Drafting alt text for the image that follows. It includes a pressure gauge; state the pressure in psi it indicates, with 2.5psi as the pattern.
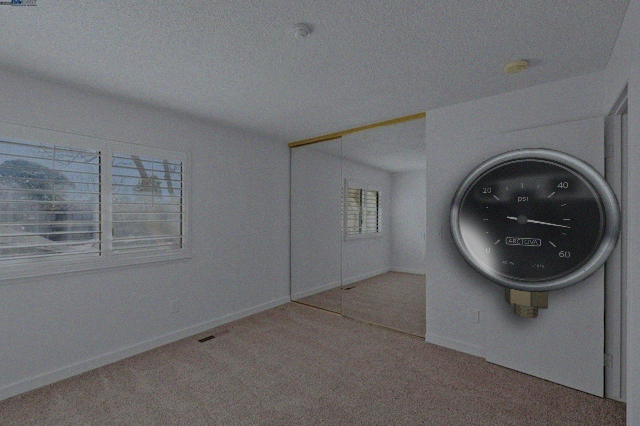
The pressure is 52.5psi
